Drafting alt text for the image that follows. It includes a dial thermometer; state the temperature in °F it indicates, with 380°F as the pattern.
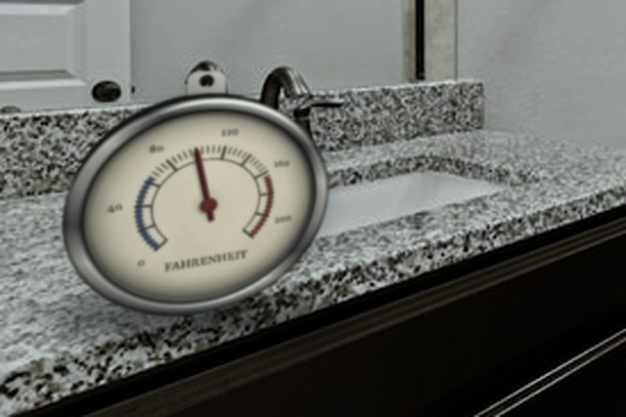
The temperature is 100°F
